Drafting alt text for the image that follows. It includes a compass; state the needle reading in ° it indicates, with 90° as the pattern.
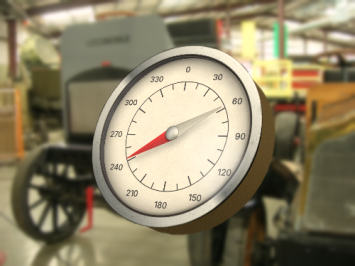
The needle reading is 240°
